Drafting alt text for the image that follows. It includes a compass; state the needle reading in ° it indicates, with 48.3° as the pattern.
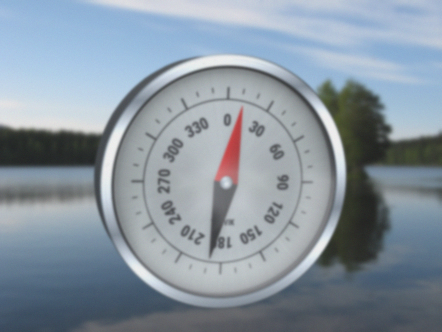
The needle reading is 10°
